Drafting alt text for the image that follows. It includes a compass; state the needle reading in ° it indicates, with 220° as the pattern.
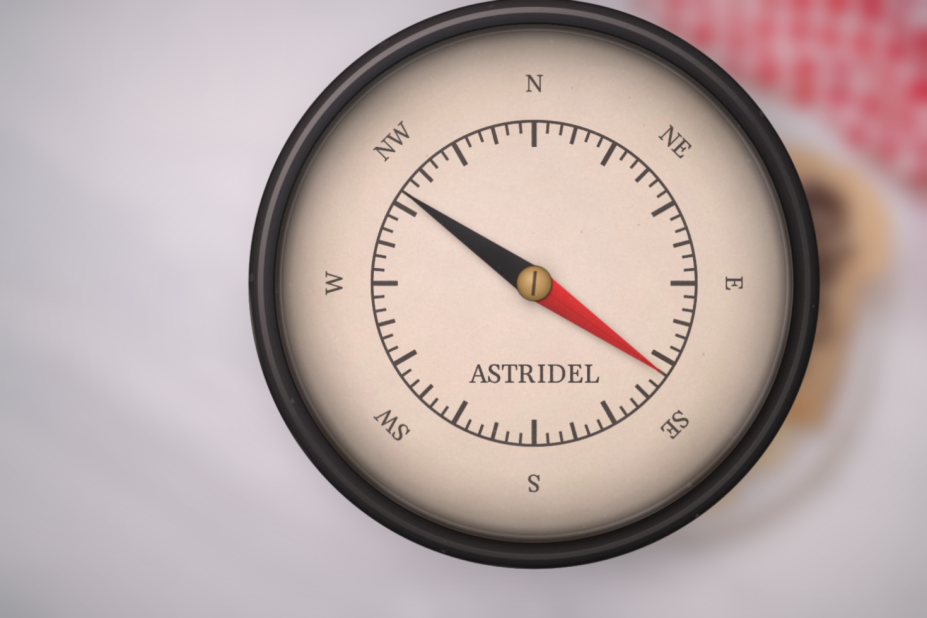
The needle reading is 125°
